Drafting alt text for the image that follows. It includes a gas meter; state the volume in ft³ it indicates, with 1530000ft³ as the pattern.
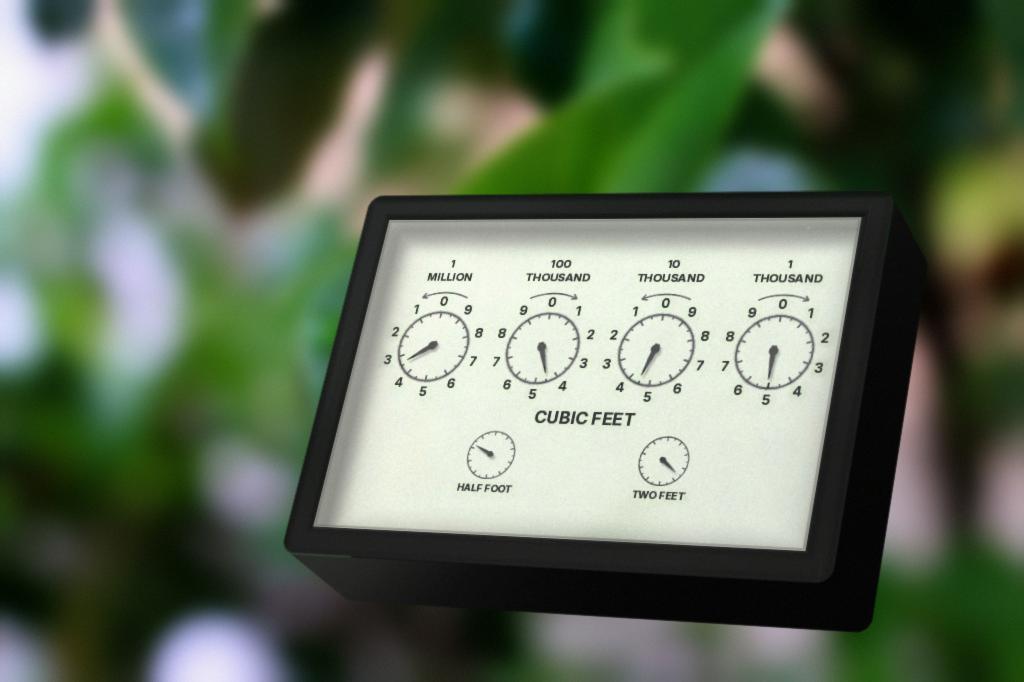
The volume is 344500ft³
